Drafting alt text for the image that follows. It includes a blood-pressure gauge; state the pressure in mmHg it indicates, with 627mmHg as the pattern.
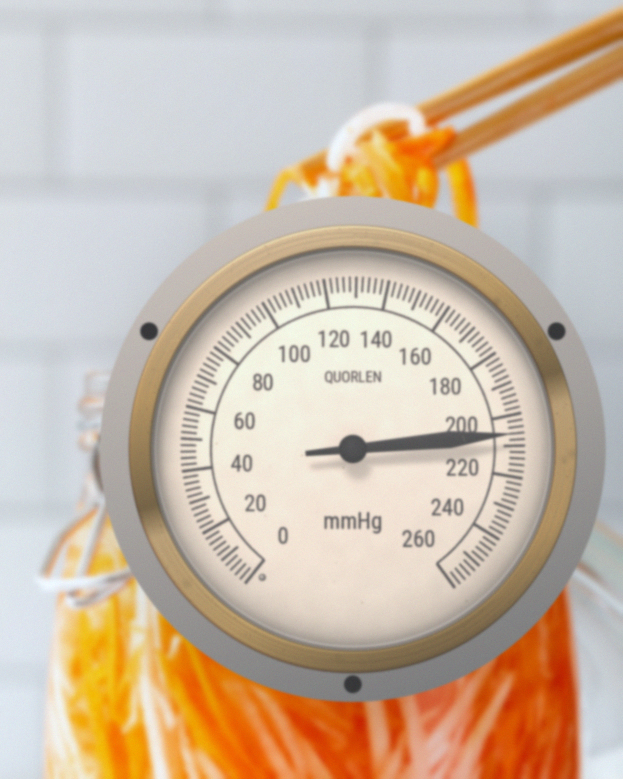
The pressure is 206mmHg
